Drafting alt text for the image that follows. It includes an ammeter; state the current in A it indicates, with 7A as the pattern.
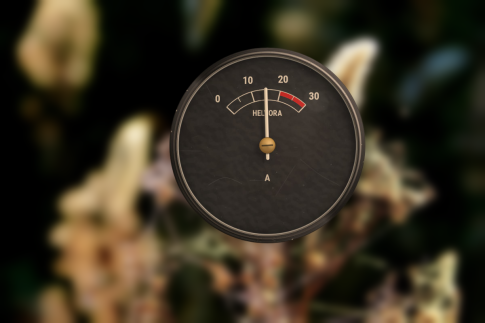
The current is 15A
